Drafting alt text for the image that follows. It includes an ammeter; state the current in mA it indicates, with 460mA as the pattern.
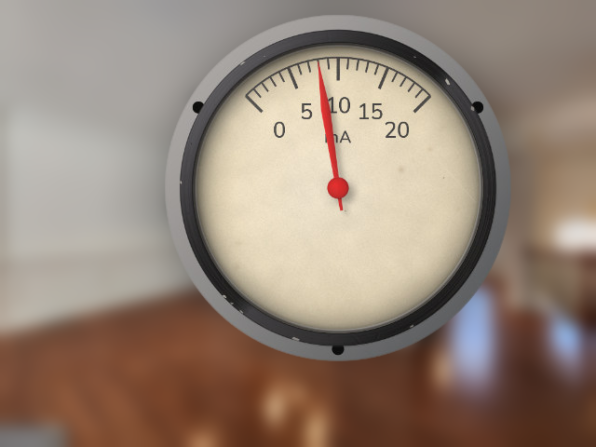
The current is 8mA
